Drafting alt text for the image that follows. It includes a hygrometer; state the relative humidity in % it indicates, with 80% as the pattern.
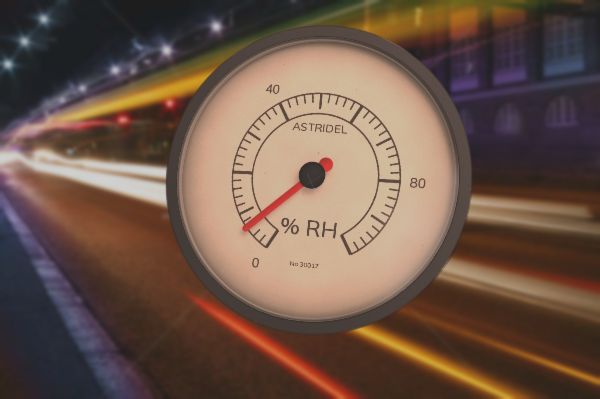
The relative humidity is 6%
